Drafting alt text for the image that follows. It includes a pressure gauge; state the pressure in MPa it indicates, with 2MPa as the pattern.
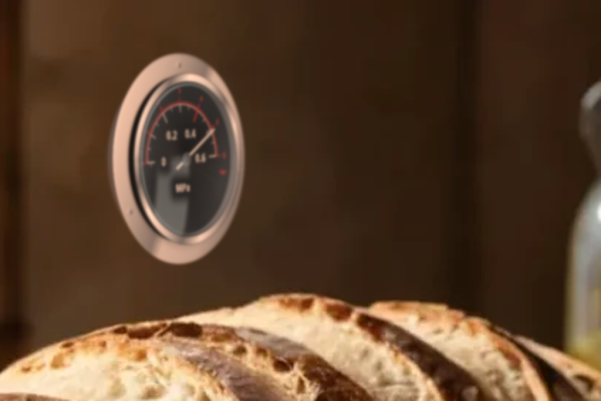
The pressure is 0.5MPa
